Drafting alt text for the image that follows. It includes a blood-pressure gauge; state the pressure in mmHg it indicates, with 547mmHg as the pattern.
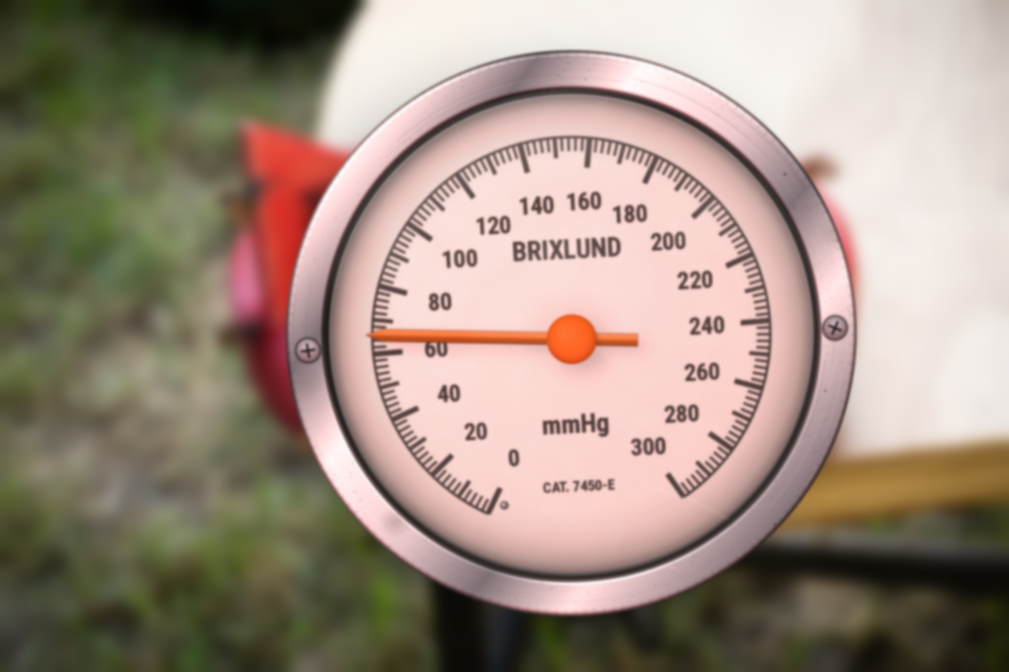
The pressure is 66mmHg
